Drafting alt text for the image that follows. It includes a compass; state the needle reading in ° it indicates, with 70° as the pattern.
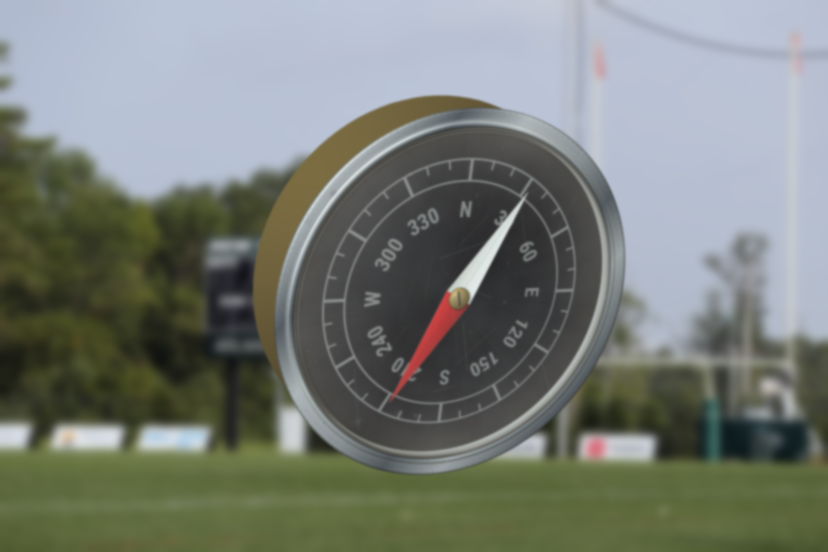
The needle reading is 210°
